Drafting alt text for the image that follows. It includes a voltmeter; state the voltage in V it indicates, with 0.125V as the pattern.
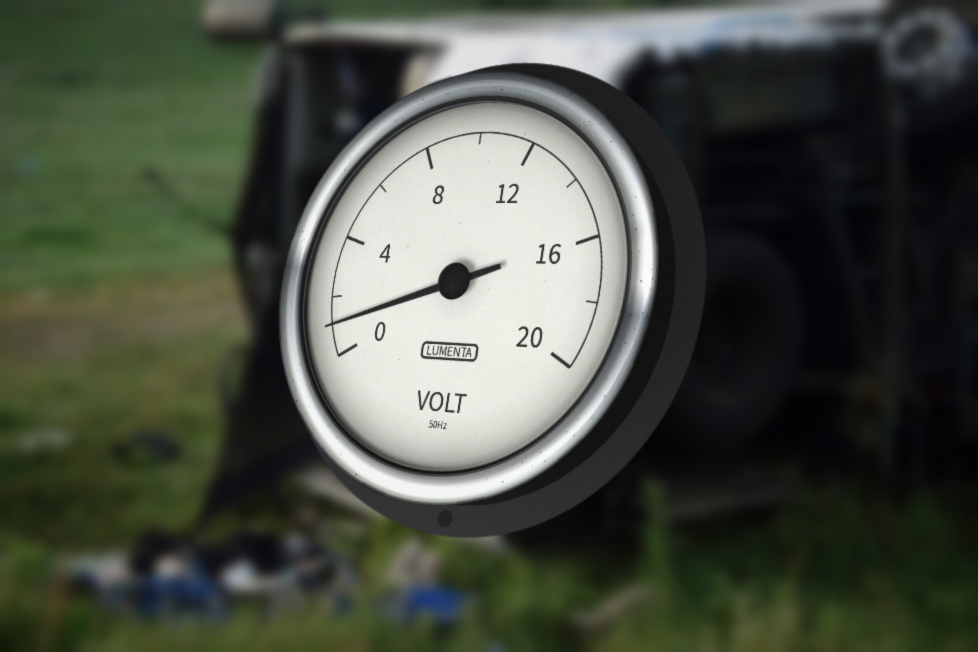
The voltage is 1V
